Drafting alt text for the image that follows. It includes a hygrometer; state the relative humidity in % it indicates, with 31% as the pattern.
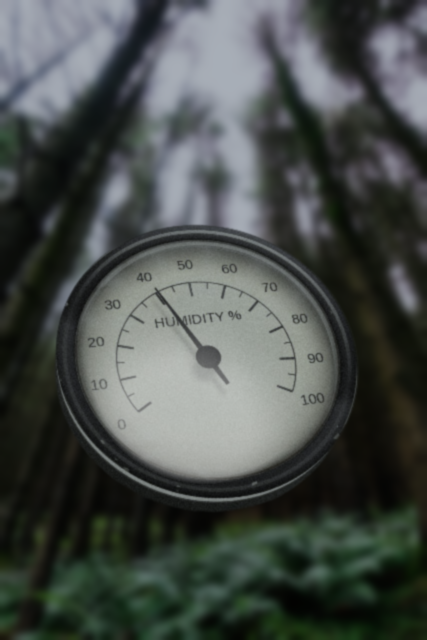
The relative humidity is 40%
